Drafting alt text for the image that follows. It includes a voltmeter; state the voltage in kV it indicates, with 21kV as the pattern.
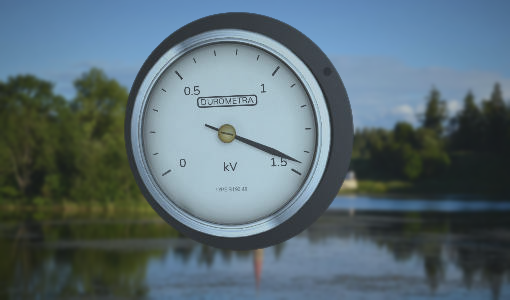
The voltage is 1.45kV
